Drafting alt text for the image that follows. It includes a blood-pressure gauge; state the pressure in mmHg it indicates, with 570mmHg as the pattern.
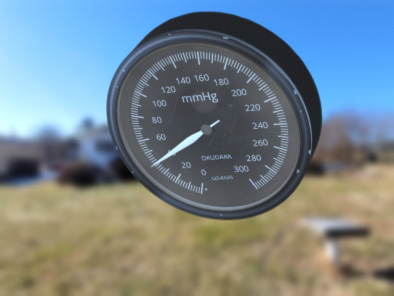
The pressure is 40mmHg
